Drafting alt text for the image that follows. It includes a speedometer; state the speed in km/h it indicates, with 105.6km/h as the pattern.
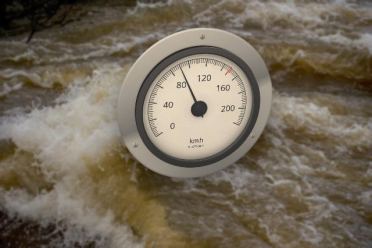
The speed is 90km/h
